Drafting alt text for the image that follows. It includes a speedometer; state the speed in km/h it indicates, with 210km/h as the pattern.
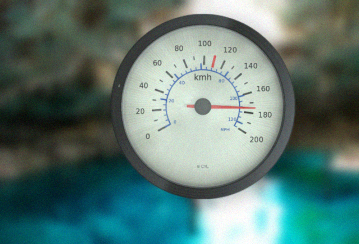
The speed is 175km/h
